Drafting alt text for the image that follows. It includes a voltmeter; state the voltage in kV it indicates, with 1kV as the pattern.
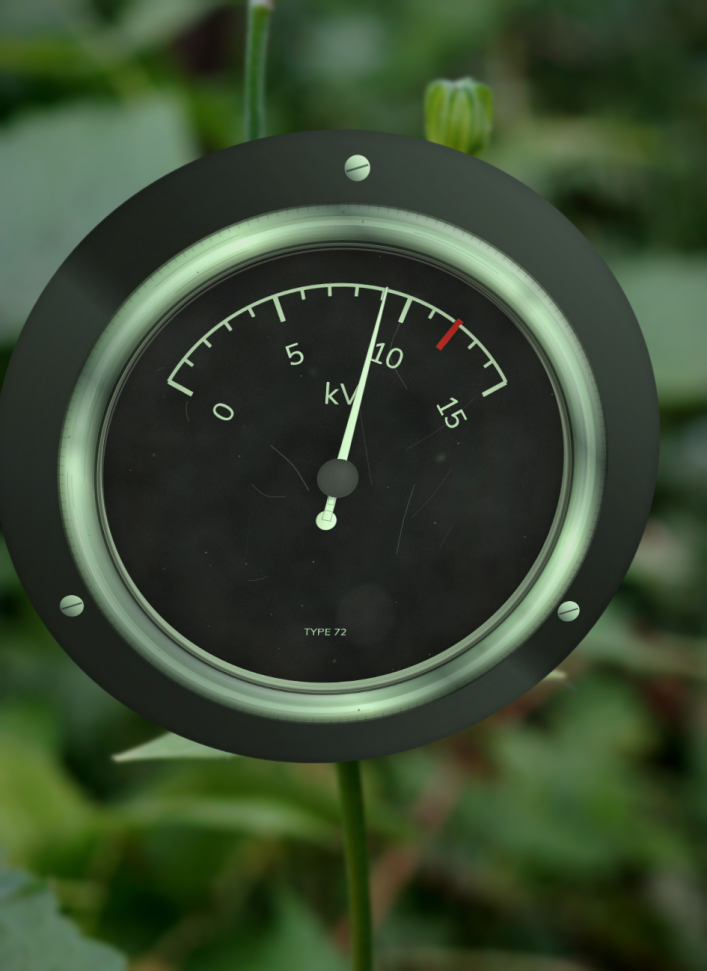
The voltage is 9kV
